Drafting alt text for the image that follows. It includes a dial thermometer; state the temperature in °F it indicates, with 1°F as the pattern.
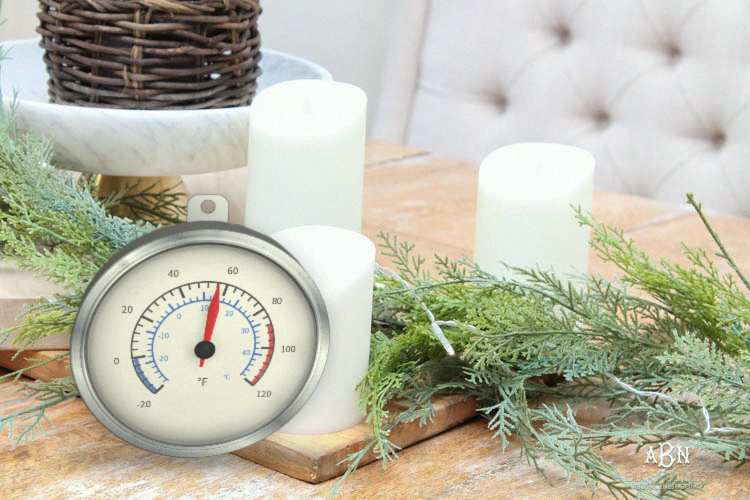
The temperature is 56°F
